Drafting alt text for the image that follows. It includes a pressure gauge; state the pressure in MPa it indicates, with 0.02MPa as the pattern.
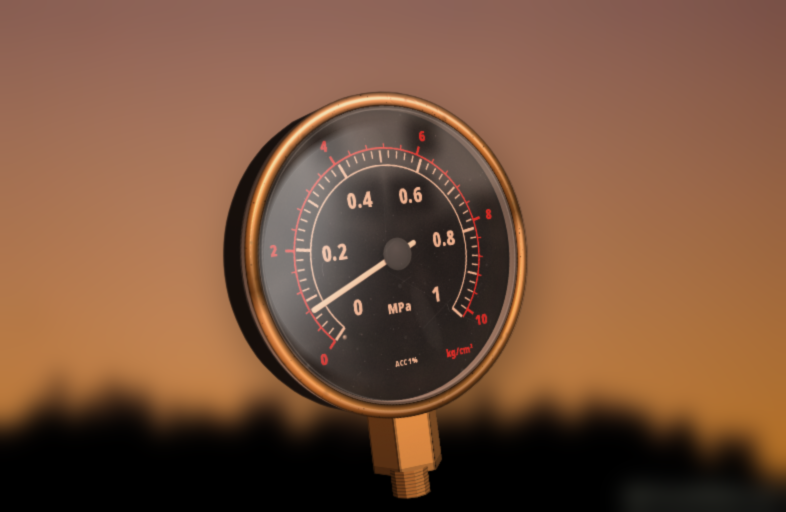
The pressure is 0.08MPa
